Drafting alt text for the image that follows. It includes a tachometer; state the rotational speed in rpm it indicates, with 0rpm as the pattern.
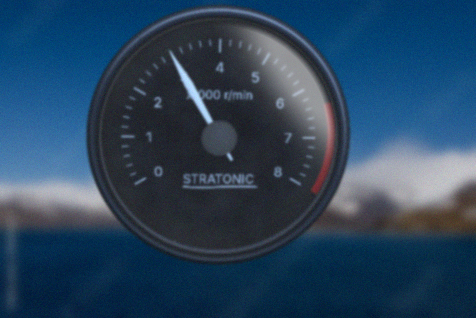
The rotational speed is 3000rpm
